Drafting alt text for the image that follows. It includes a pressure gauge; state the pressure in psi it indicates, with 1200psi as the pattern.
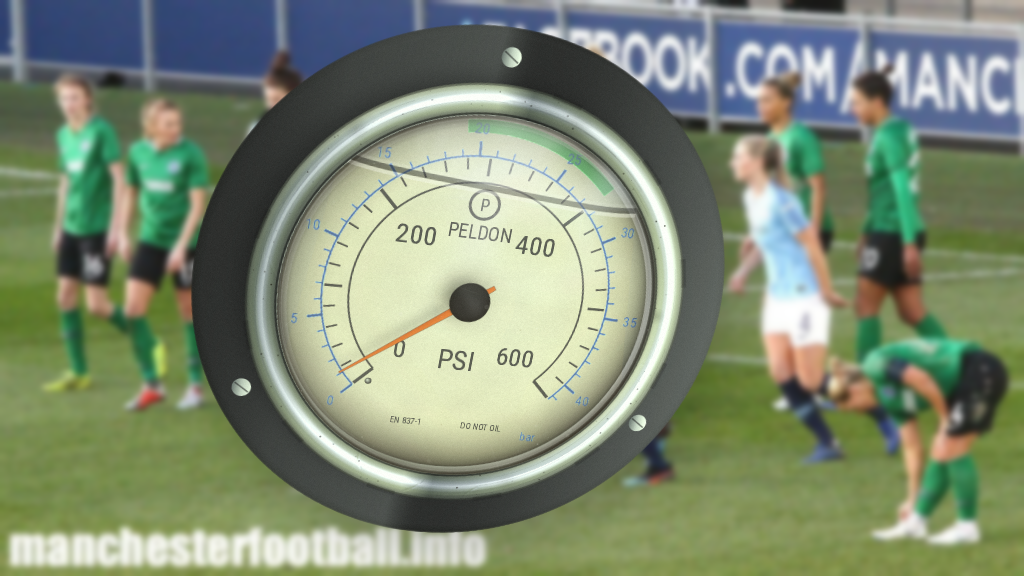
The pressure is 20psi
